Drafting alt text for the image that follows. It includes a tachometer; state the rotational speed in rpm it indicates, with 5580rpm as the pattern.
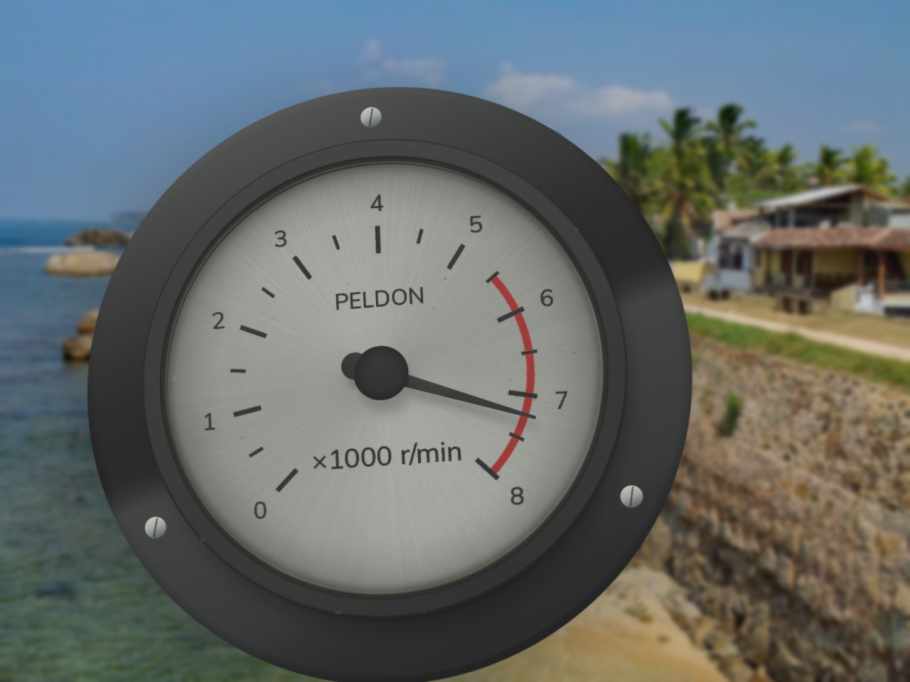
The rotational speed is 7250rpm
